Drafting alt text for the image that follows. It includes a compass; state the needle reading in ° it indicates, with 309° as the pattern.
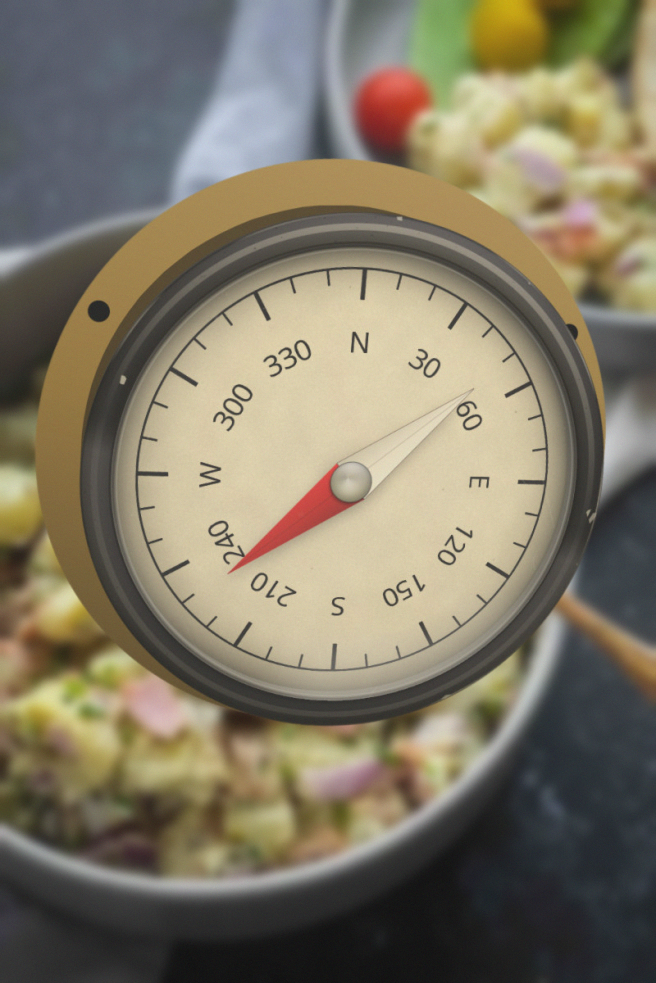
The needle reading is 230°
